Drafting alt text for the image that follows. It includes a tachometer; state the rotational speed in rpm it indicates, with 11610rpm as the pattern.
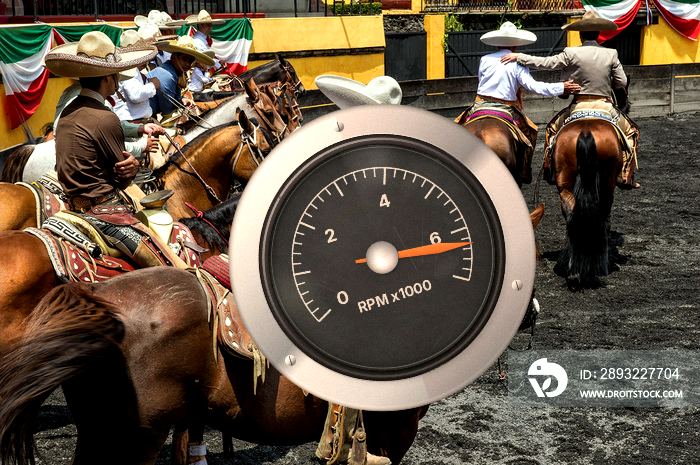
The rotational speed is 6300rpm
